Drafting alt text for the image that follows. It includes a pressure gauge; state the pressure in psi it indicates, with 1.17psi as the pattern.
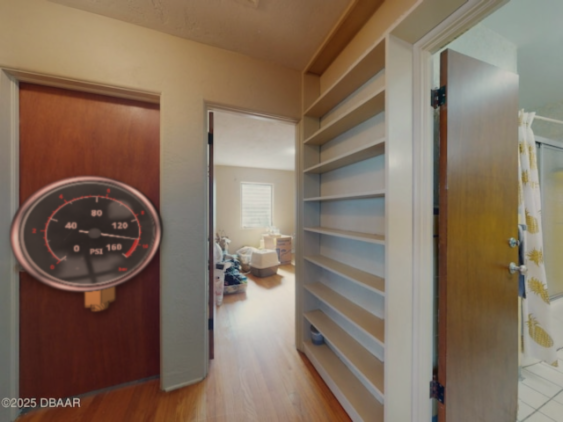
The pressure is 140psi
